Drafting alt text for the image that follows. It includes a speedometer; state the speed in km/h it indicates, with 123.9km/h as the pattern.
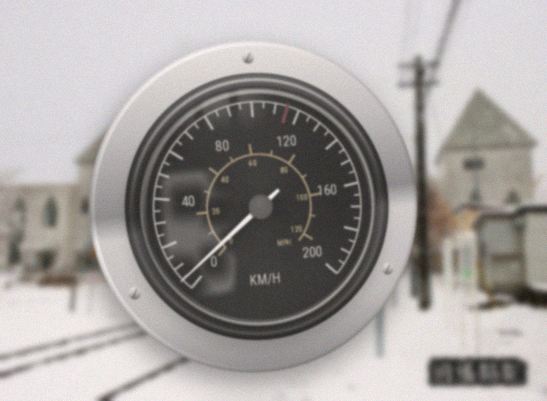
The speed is 5km/h
